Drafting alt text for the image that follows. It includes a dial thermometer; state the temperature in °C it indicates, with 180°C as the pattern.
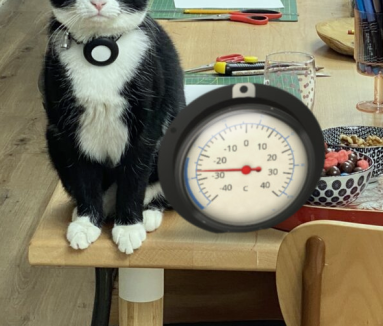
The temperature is -26°C
